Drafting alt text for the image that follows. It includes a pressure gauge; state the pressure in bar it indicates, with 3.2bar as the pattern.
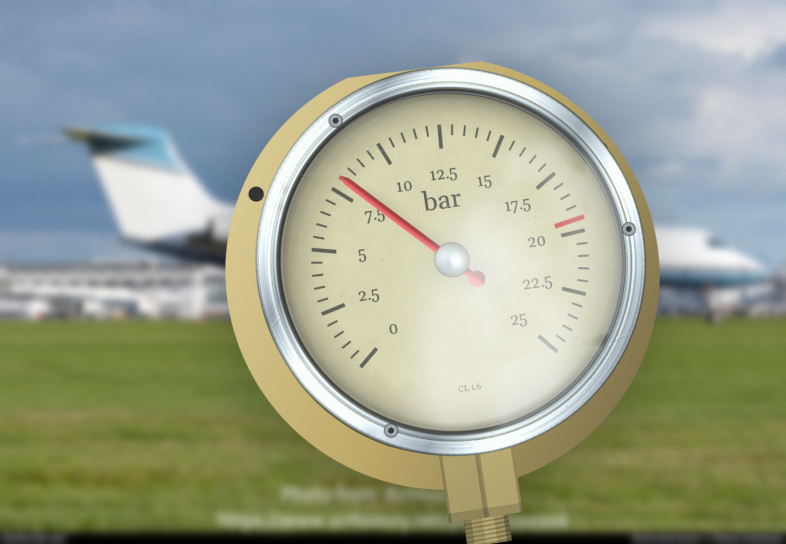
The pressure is 8bar
